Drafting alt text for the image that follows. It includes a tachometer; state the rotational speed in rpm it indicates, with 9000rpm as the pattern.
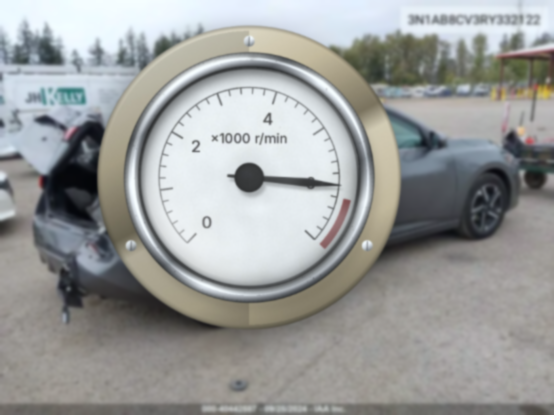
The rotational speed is 6000rpm
